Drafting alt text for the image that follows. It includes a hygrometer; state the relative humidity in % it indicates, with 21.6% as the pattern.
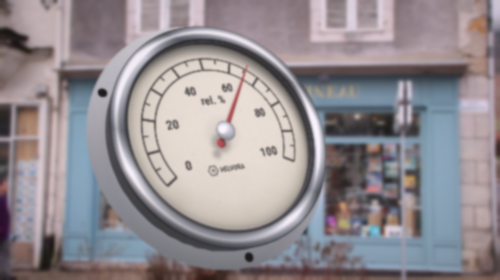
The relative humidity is 65%
